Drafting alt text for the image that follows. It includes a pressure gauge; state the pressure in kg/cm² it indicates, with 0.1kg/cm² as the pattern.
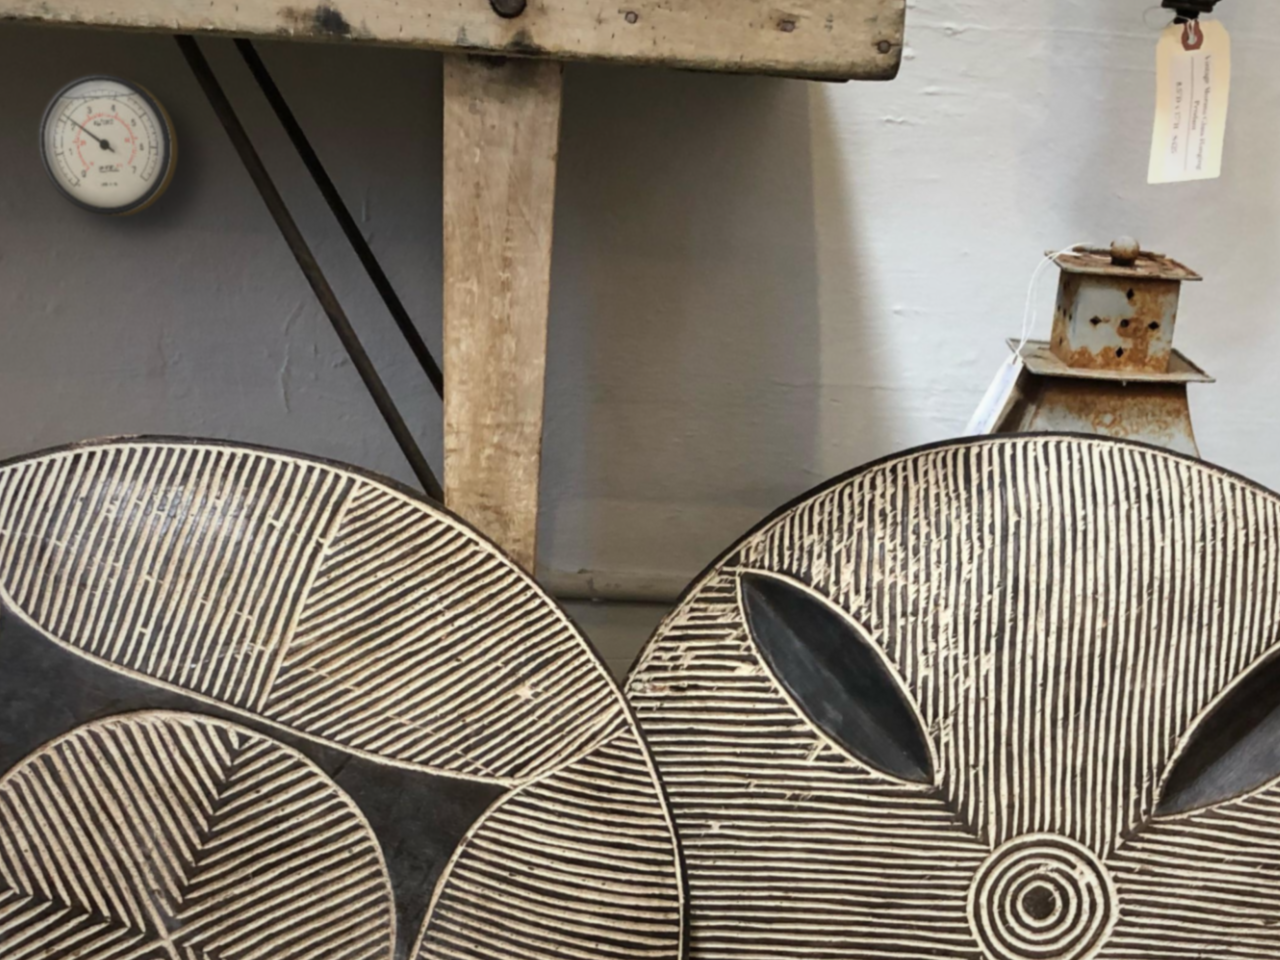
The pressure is 2.2kg/cm²
